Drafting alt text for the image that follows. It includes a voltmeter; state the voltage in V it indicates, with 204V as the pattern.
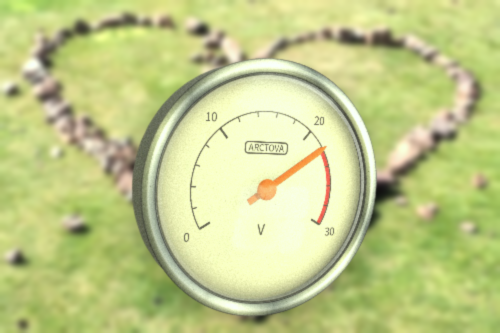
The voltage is 22V
